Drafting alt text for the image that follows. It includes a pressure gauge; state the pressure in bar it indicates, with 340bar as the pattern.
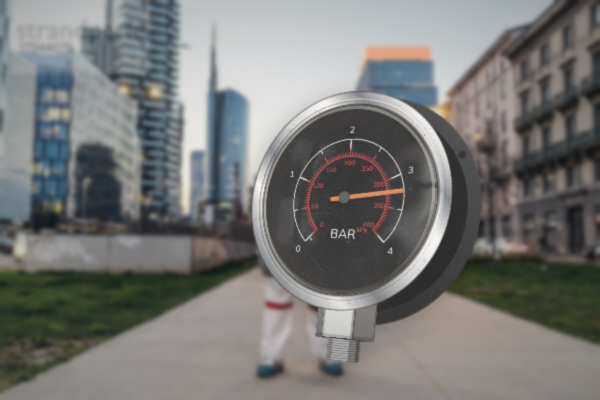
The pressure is 3.25bar
